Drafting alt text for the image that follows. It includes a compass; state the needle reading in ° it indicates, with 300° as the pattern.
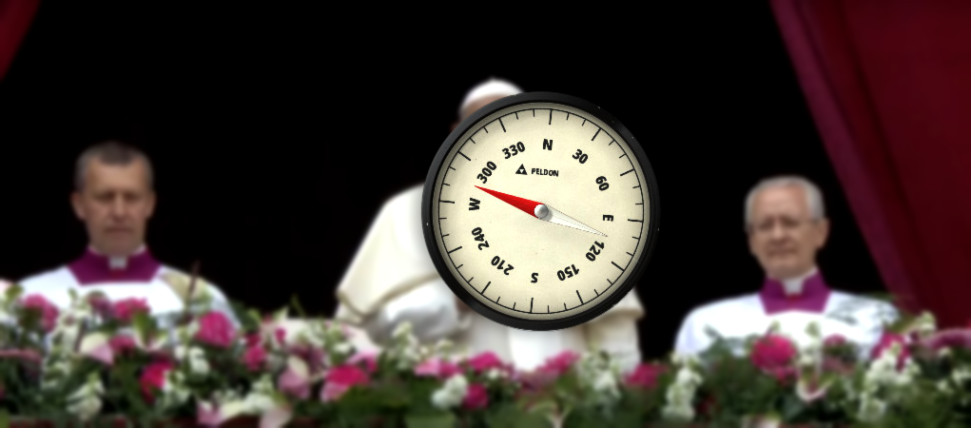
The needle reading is 285°
